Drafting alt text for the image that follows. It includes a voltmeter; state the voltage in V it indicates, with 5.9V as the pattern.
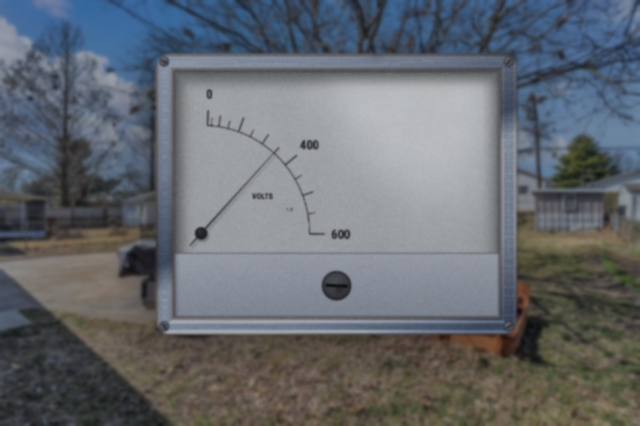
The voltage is 350V
